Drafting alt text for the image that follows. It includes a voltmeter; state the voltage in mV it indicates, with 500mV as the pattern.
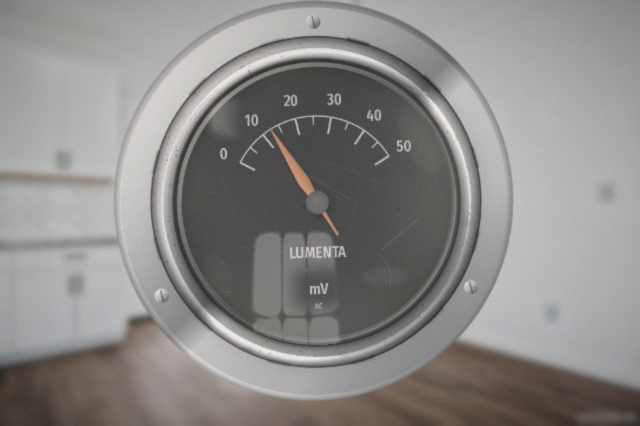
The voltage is 12.5mV
